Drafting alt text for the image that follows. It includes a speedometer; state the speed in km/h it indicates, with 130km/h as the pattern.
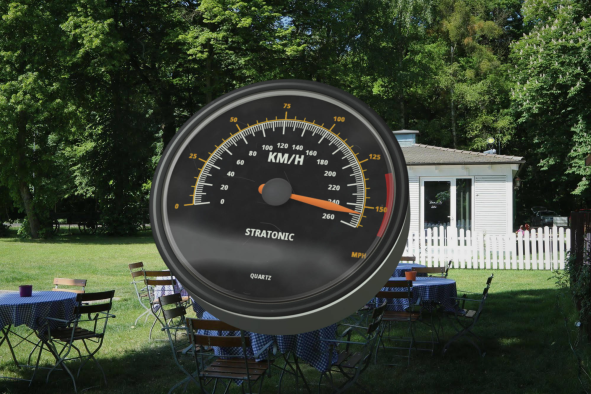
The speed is 250km/h
